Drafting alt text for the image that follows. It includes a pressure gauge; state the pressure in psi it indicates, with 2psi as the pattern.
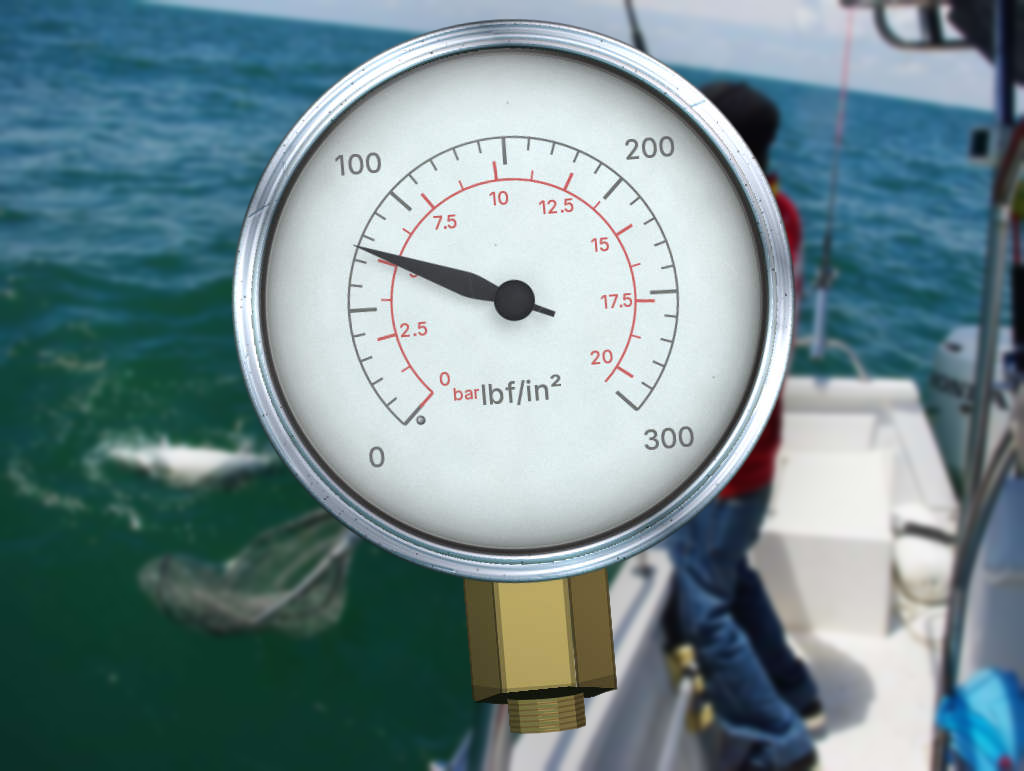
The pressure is 75psi
